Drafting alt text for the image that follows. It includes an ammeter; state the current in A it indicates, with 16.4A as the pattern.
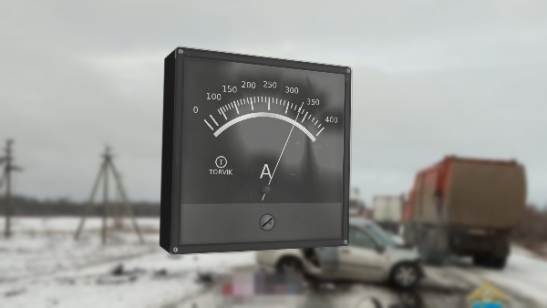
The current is 330A
